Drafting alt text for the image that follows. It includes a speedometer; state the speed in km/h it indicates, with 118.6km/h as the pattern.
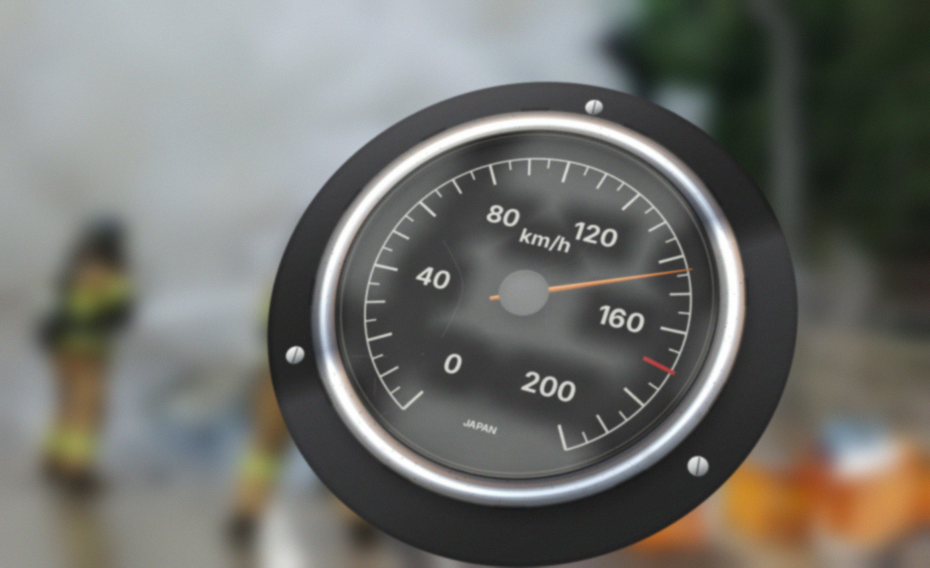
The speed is 145km/h
